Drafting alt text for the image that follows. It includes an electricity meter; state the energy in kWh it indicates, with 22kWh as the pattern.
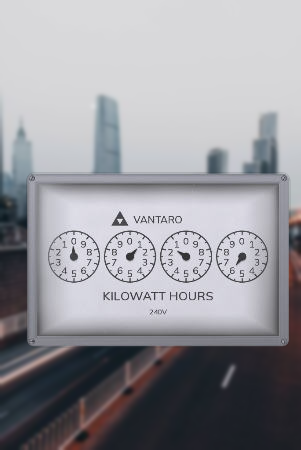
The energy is 116kWh
